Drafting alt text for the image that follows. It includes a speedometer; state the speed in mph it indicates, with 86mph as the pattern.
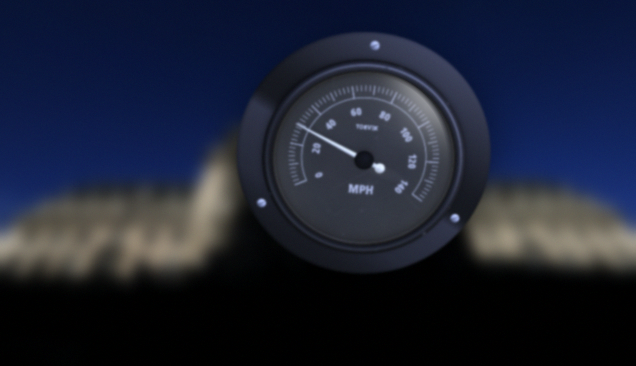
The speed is 30mph
